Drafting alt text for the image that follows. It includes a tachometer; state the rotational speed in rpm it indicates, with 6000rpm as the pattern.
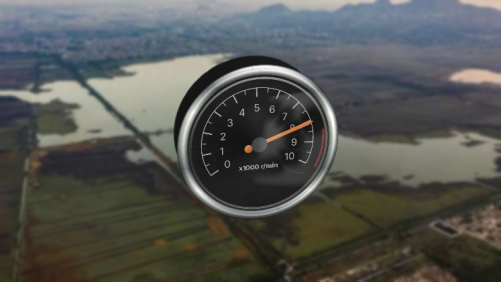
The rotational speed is 8000rpm
